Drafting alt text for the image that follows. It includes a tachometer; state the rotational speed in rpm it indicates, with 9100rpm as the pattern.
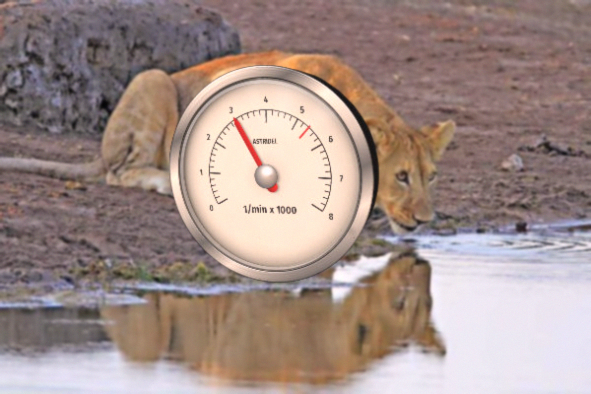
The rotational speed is 3000rpm
